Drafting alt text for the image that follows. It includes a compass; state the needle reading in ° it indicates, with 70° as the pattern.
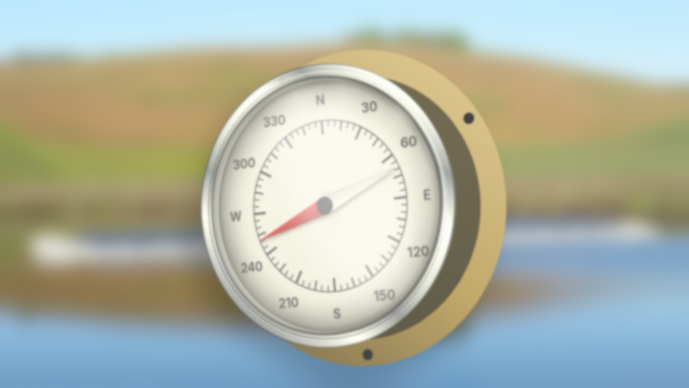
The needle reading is 250°
